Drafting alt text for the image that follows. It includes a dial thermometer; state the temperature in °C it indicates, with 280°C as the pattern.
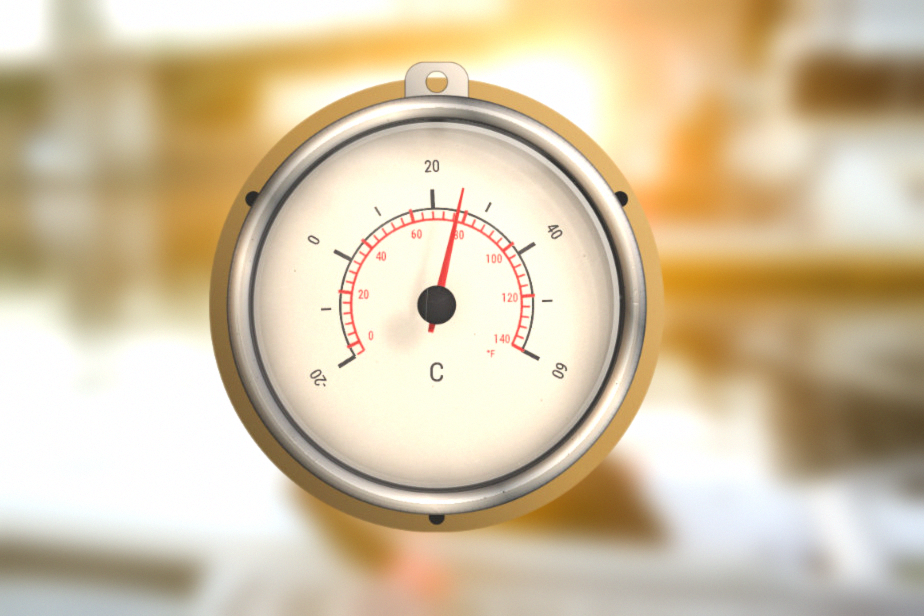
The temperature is 25°C
